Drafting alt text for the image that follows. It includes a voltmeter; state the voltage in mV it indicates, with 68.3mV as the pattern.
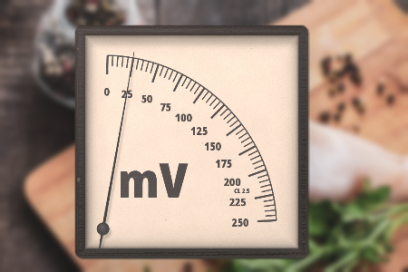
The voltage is 25mV
